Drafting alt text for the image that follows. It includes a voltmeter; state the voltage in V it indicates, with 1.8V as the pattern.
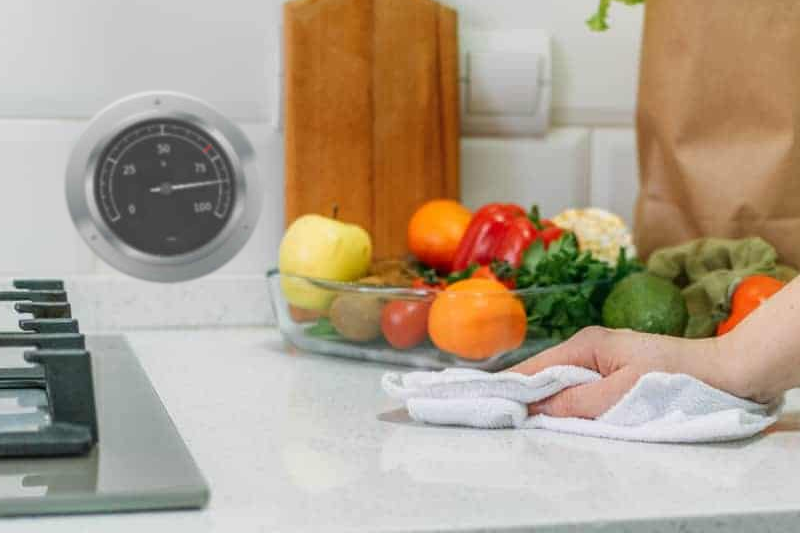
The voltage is 85V
